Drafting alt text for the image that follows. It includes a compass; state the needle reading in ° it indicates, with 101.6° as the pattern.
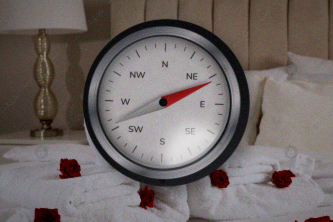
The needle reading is 65°
